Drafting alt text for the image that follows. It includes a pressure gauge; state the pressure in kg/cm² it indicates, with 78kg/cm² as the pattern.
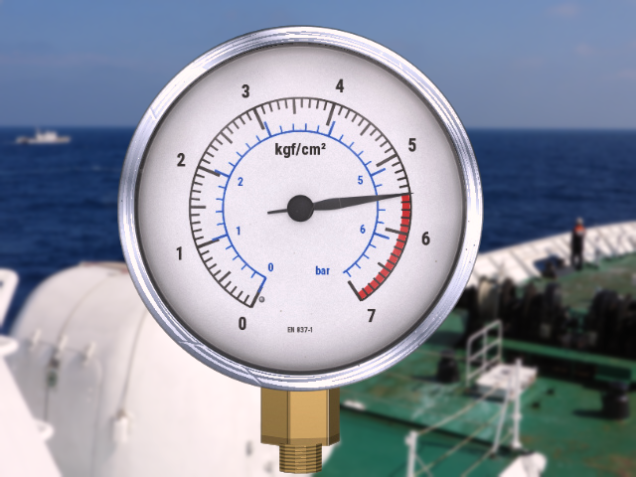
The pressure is 5.5kg/cm²
